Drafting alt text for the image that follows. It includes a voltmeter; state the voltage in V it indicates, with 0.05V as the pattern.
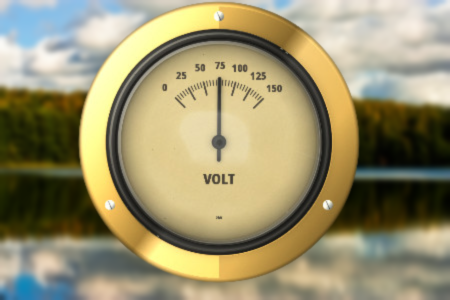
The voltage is 75V
